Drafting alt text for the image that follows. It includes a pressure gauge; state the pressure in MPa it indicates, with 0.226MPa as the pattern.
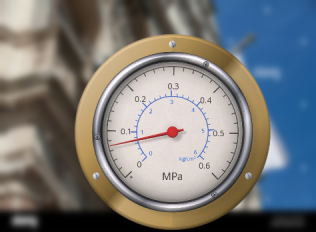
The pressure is 0.07MPa
